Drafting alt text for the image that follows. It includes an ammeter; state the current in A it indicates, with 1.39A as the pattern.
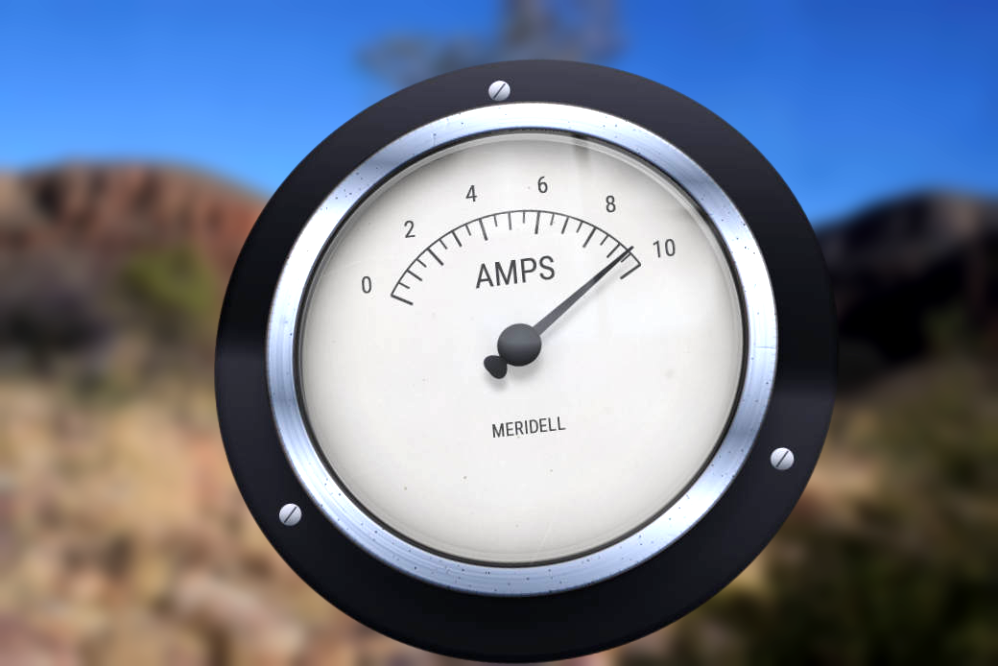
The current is 9.5A
